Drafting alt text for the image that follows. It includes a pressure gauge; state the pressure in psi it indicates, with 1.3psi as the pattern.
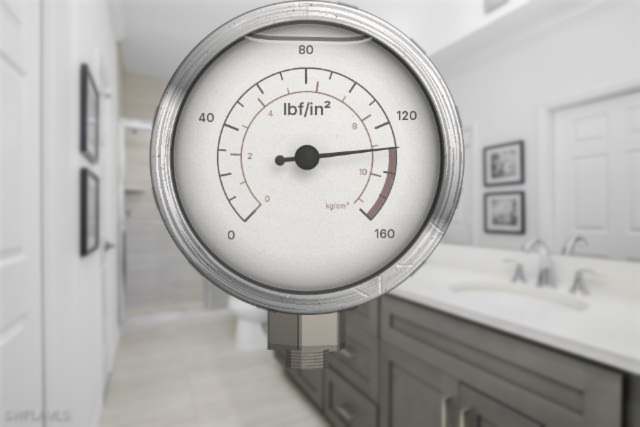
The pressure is 130psi
